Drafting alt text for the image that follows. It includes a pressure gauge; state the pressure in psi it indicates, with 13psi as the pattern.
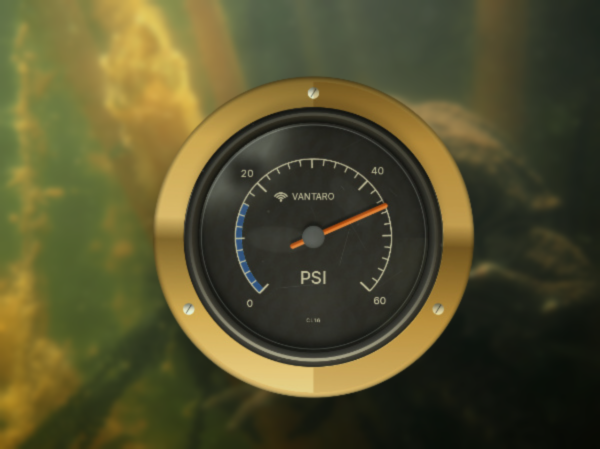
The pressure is 45psi
